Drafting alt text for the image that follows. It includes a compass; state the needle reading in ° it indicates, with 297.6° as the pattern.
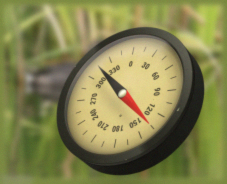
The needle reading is 135°
